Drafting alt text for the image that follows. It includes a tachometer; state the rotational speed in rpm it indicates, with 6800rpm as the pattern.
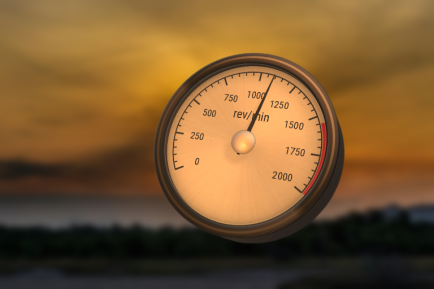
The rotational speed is 1100rpm
